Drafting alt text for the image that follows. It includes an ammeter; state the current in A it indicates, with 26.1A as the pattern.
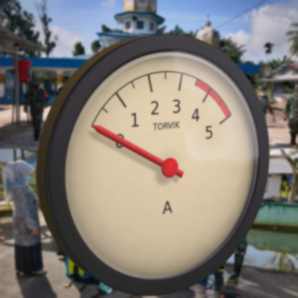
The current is 0A
